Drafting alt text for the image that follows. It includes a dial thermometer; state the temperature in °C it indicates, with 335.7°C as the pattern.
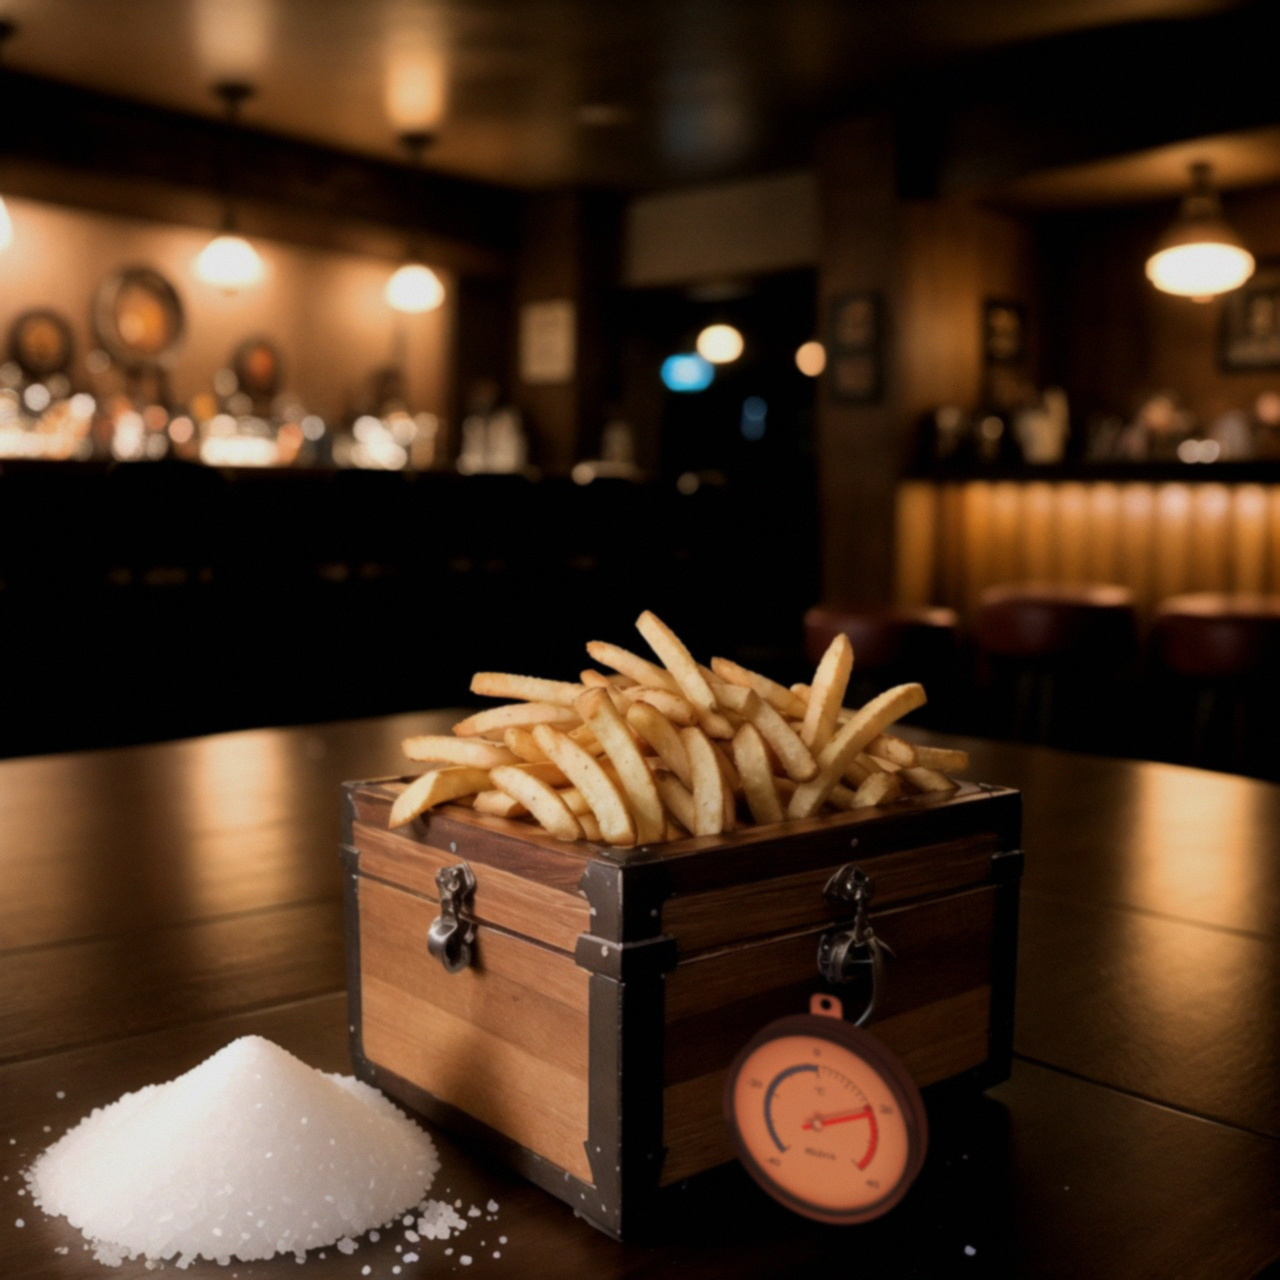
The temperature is 20°C
